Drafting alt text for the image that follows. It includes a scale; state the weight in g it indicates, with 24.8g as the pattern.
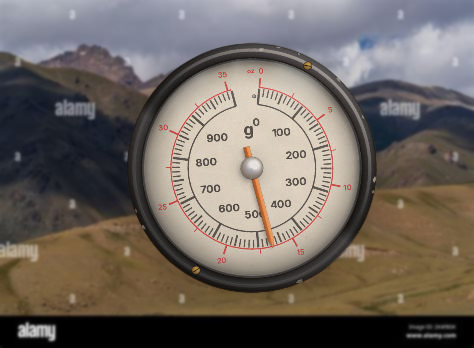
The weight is 470g
